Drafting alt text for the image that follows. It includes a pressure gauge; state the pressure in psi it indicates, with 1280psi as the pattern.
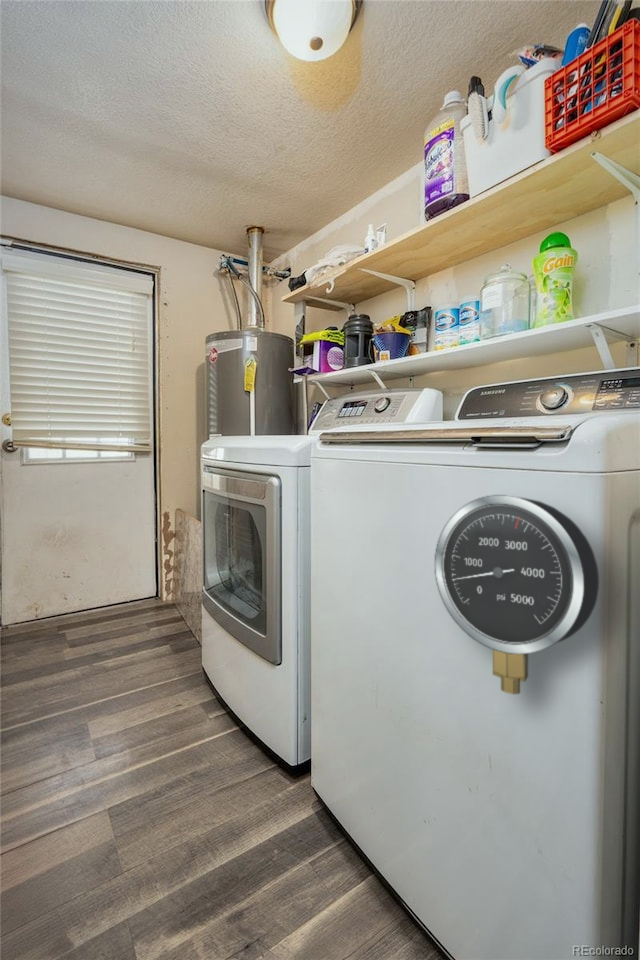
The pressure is 500psi
